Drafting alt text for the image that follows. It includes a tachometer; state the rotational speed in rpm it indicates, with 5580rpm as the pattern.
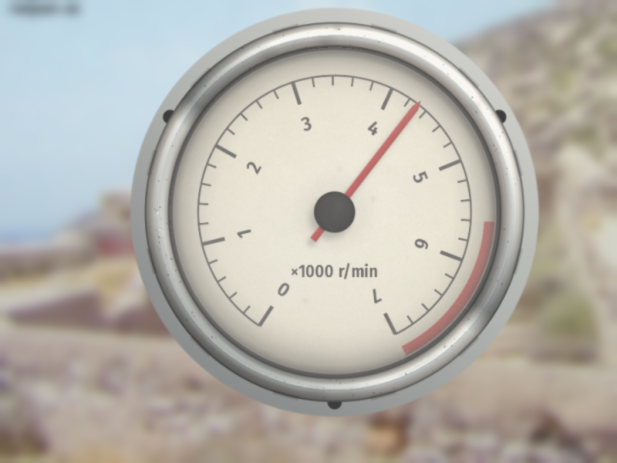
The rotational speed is 4300rpm
